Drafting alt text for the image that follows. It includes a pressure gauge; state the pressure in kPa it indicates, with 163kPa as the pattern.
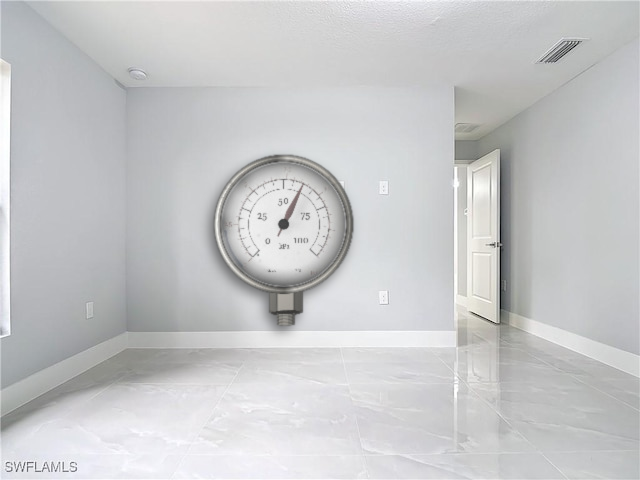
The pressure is 60kPa
